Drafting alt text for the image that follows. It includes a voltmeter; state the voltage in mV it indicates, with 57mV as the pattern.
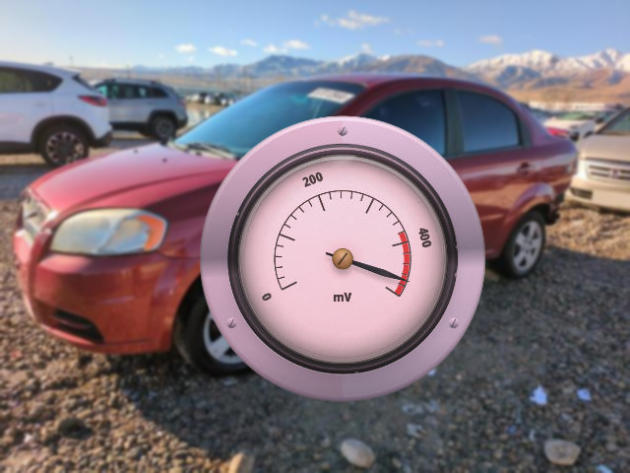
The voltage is 470mV
